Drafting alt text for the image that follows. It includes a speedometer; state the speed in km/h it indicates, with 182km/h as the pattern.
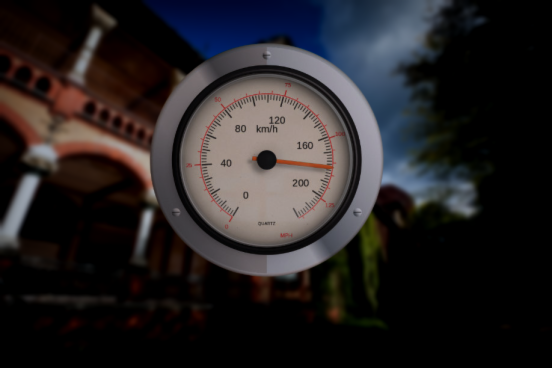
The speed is 180km/h
